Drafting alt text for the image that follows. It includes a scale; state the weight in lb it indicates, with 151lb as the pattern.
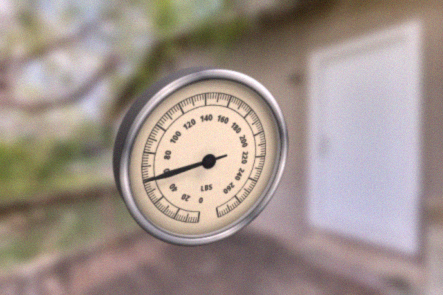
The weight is 60lb
